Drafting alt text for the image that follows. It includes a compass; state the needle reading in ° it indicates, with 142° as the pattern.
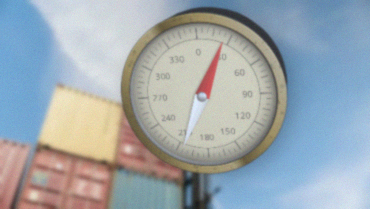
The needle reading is 25°
